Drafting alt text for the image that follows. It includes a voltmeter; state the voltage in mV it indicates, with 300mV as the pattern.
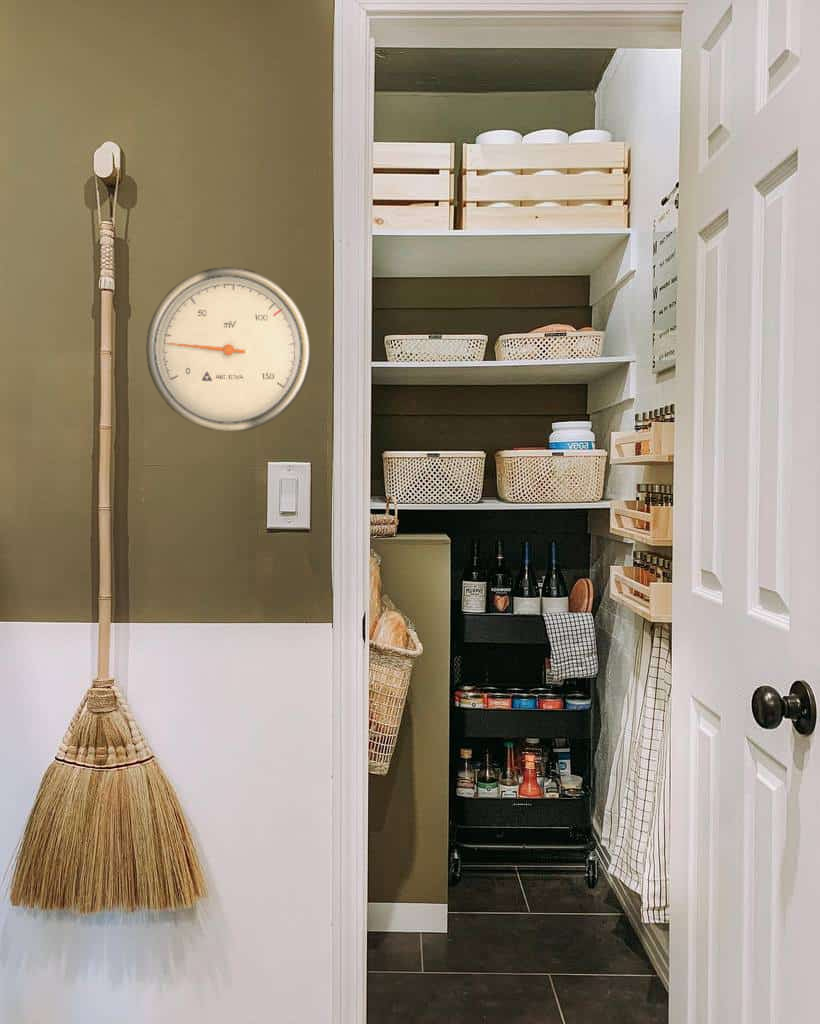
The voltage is 20mV
